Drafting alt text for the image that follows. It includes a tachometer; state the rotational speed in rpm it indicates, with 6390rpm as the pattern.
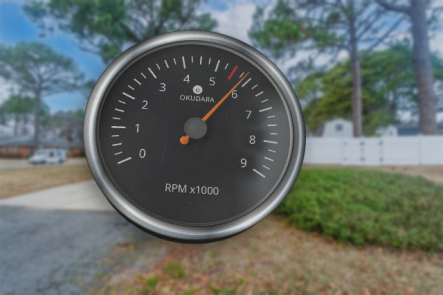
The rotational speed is 5875rpm
